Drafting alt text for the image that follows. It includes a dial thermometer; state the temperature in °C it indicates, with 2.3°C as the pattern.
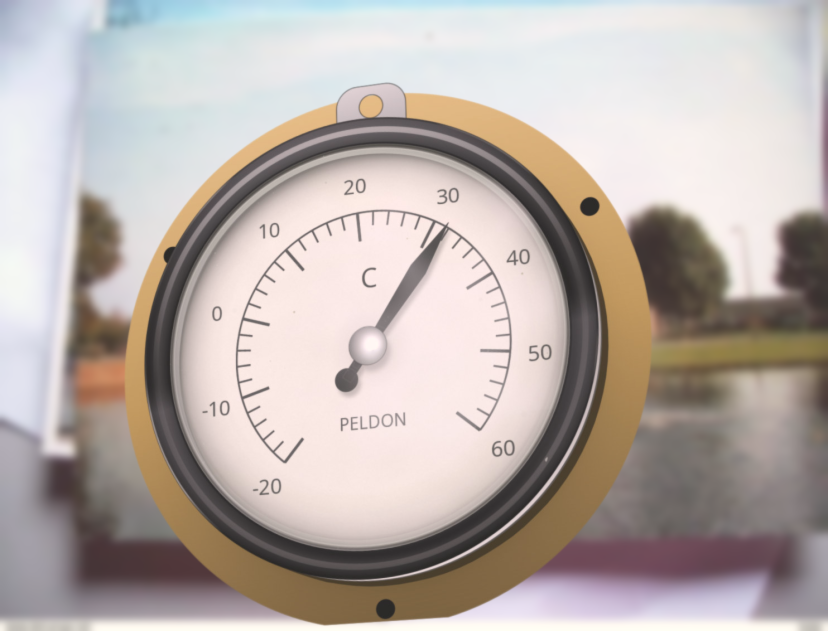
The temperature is 32°C
